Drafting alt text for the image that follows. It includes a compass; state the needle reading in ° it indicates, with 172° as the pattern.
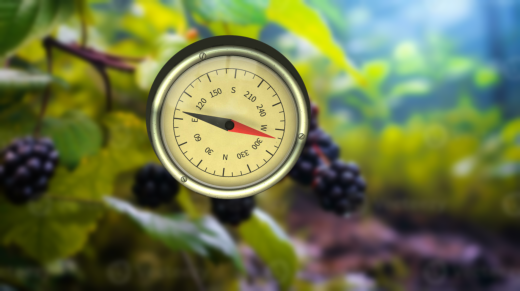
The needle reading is 280°
